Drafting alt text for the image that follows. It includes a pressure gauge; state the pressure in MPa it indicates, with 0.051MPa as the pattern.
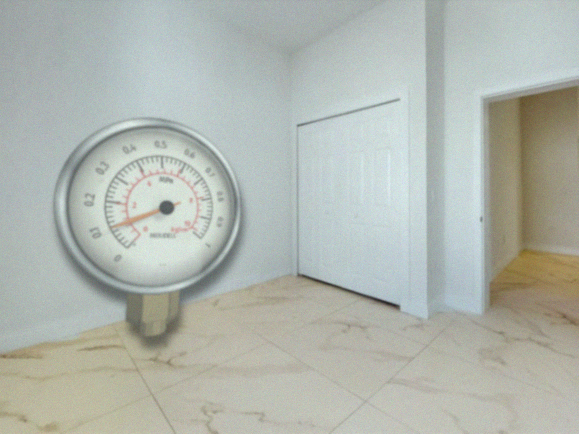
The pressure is 0.1MPa
